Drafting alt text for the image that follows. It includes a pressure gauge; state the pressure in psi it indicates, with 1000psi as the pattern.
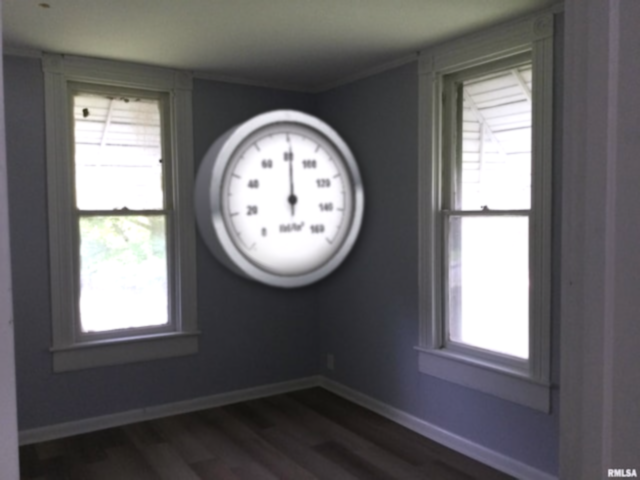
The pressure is 80psi
